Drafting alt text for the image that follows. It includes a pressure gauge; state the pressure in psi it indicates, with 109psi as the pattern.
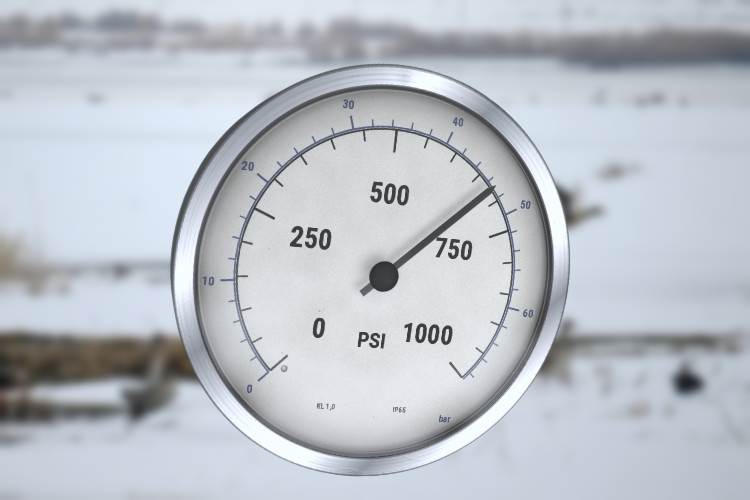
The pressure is 675psi
